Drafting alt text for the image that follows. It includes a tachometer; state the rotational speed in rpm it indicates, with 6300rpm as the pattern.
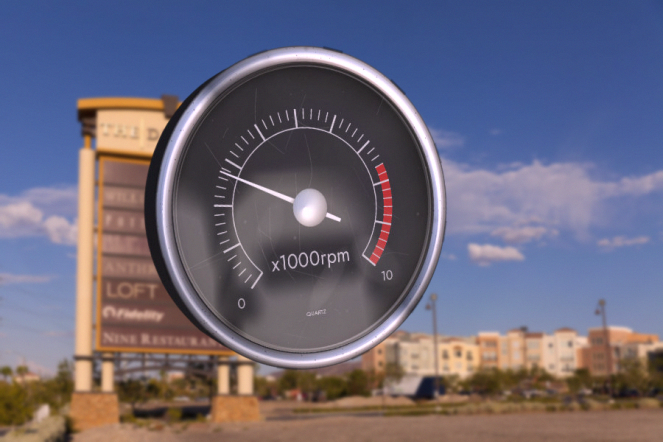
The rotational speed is 2700rpm
